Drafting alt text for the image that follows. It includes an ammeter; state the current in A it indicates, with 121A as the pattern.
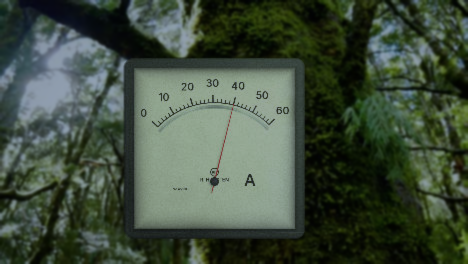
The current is 40A
